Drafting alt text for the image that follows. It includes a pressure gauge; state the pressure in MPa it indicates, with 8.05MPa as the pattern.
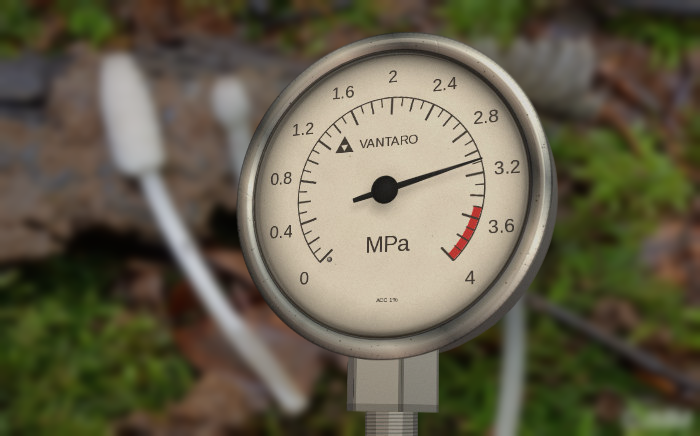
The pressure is 3.1MPa
